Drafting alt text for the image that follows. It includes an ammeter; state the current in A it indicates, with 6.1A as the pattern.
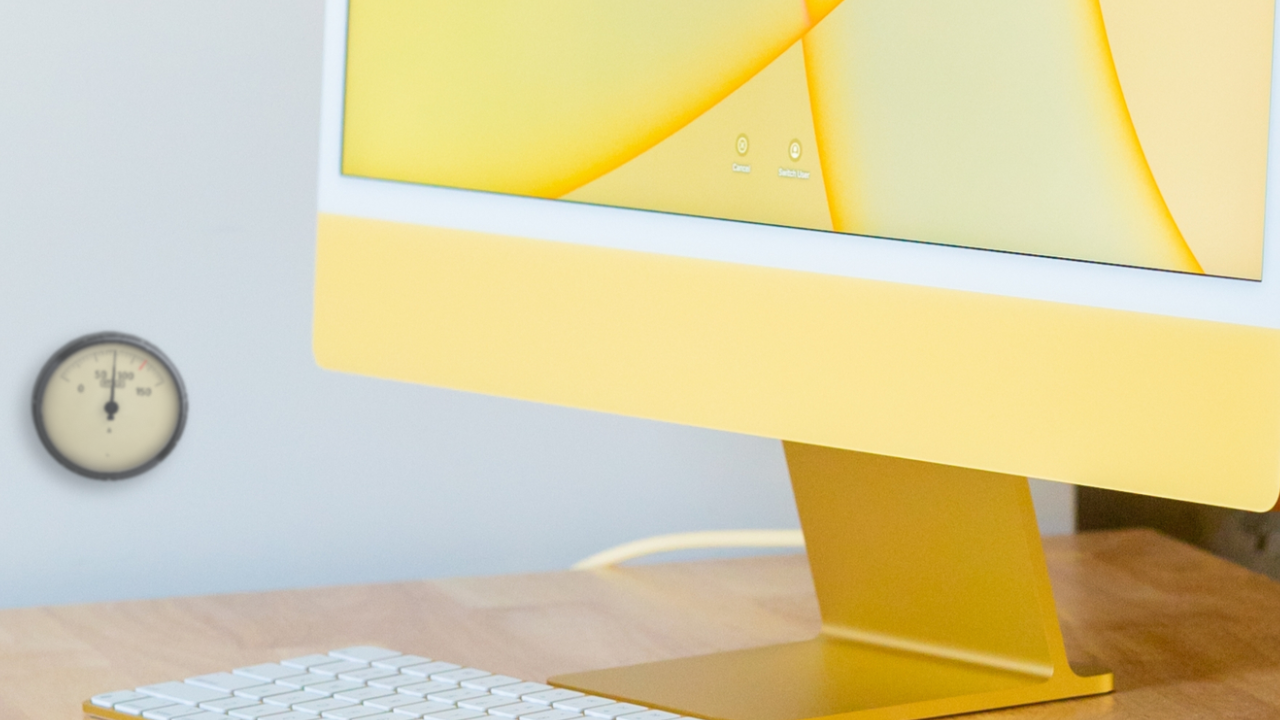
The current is 75A
